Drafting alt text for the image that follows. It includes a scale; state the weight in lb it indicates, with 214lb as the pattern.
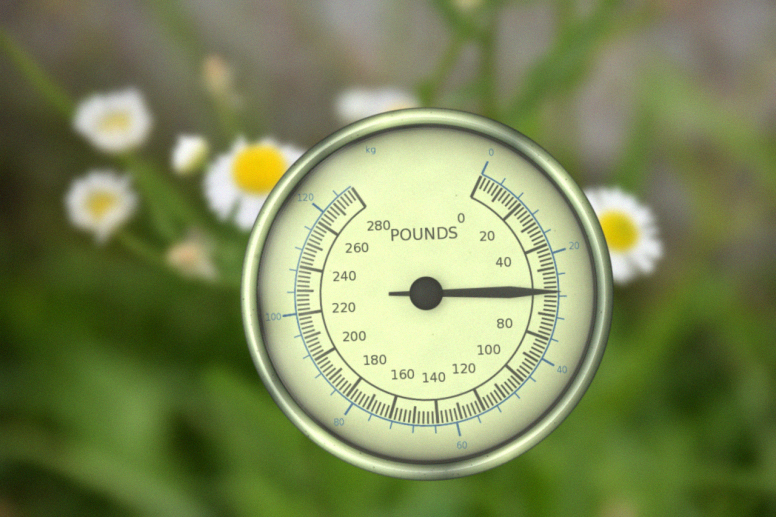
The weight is 60lb
